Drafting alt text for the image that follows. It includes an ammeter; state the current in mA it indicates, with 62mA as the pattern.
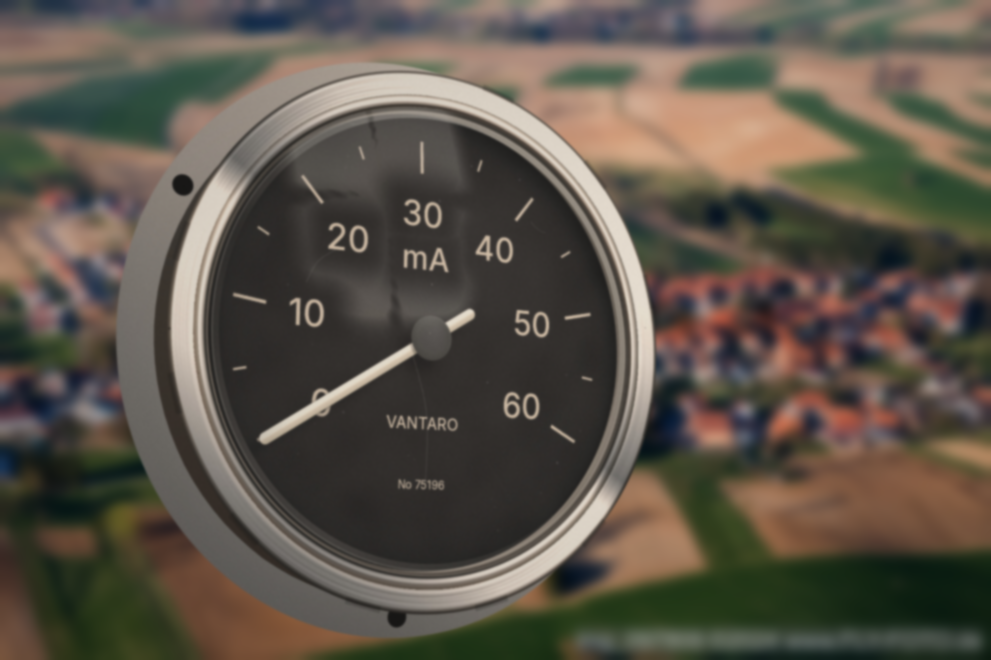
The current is 0mA
